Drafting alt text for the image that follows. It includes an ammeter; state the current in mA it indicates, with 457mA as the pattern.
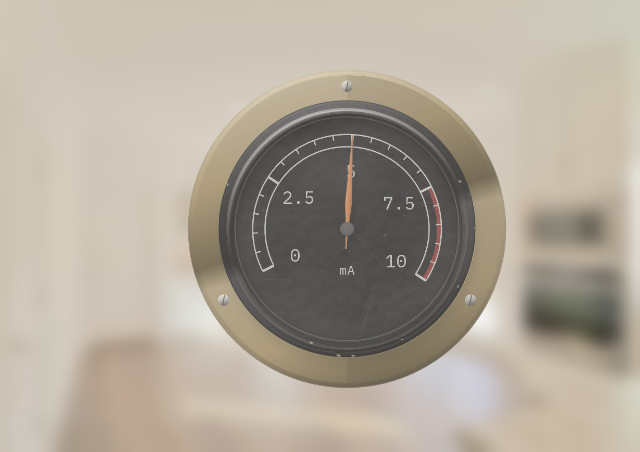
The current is 5mA
